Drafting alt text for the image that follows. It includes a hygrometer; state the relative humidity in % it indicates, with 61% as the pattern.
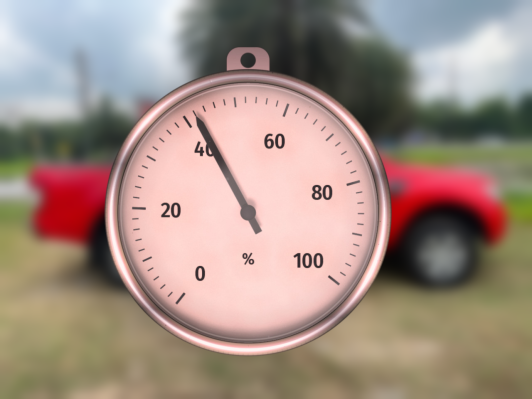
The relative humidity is 42%
